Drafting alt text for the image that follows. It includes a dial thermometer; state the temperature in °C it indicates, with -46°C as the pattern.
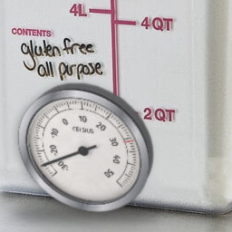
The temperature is -25°C
